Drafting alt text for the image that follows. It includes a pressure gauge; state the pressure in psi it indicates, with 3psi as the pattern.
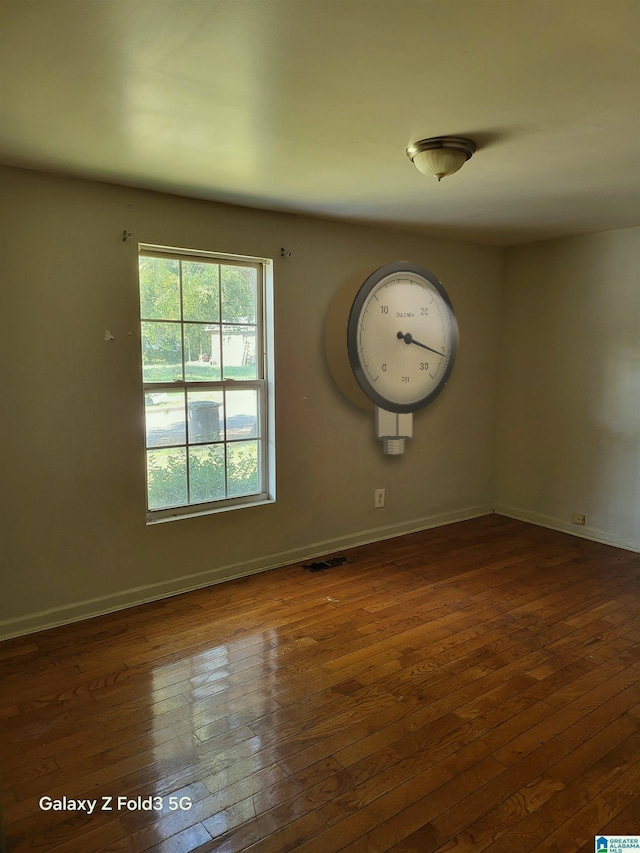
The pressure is 27psi
